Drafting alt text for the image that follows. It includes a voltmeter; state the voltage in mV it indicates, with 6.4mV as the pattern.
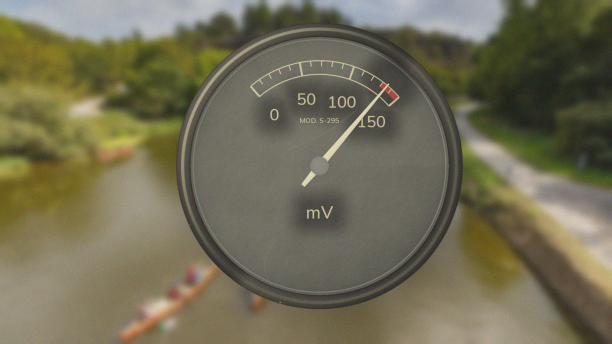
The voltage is 135mV
